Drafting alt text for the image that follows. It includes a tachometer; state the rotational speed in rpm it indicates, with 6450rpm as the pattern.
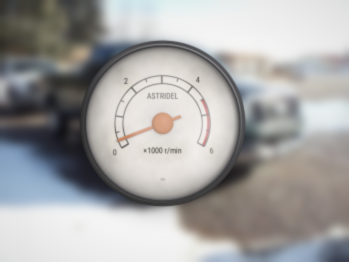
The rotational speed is 250rpm
